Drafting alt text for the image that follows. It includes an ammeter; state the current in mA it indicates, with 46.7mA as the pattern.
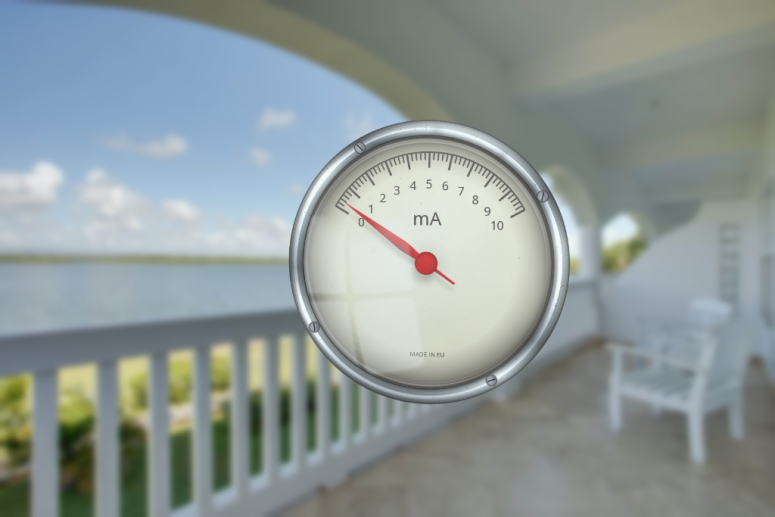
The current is 0.4mA
